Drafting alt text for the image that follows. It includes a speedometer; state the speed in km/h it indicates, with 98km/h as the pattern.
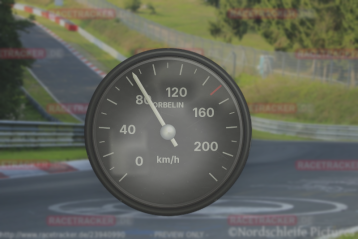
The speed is 85km/h
